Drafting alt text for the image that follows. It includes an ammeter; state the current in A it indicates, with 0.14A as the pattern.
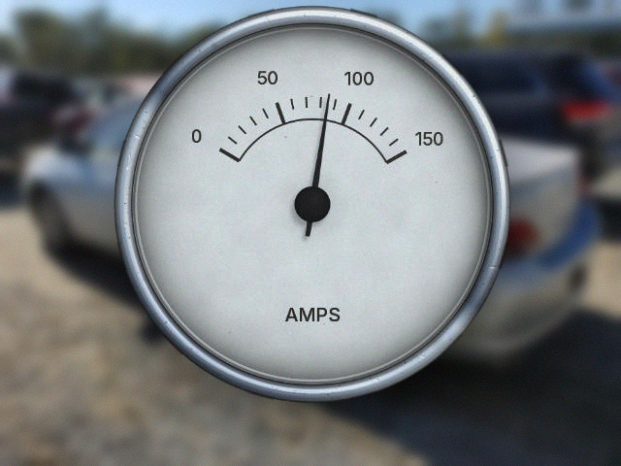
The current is 85A
